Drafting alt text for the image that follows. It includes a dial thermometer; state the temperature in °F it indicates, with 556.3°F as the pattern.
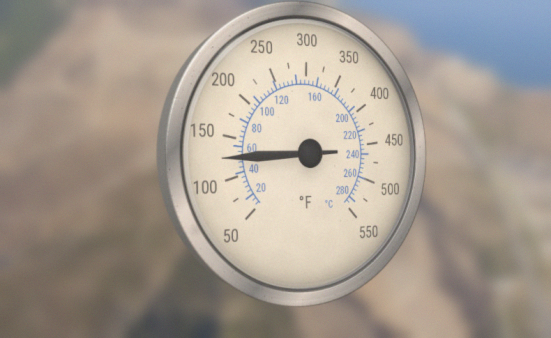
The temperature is 125°F
